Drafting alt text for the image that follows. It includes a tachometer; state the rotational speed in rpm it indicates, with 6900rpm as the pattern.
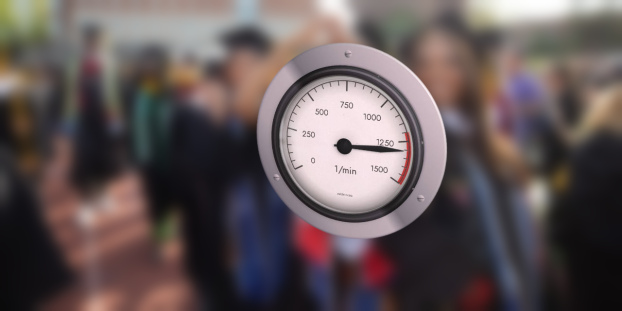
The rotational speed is 1300rpm
